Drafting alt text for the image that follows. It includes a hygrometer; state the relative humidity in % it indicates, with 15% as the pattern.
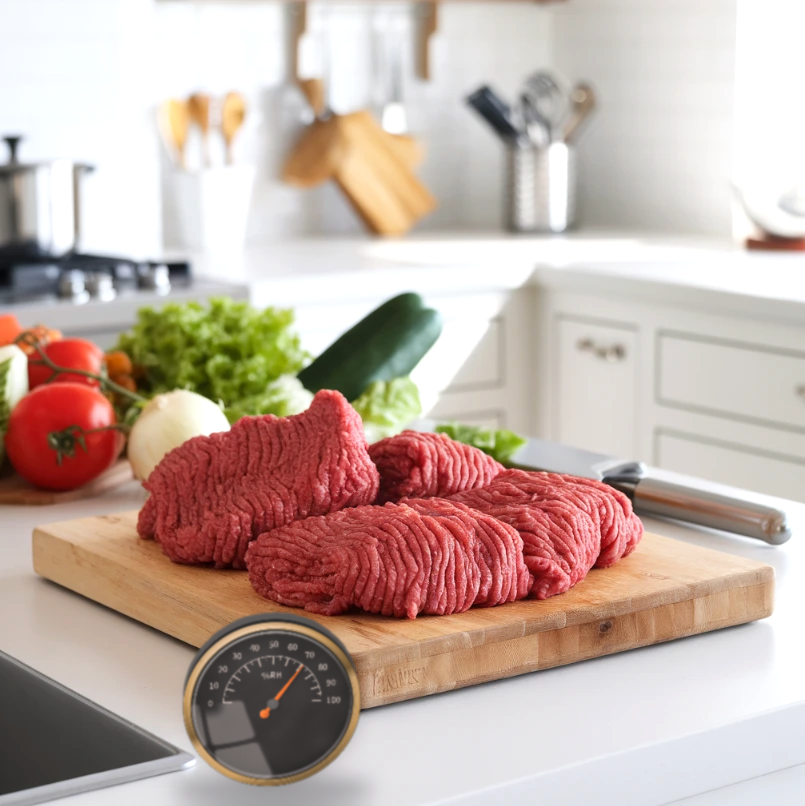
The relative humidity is 70%
